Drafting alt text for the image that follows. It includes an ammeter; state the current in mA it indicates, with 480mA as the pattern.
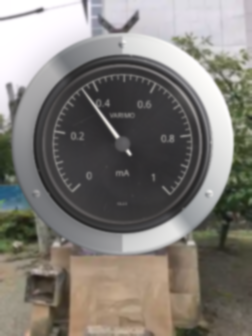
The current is 0.36mA
